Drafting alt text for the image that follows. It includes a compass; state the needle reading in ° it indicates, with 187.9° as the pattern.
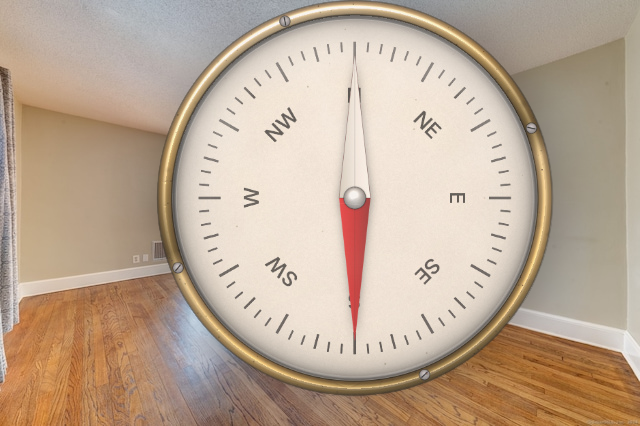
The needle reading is 180°
